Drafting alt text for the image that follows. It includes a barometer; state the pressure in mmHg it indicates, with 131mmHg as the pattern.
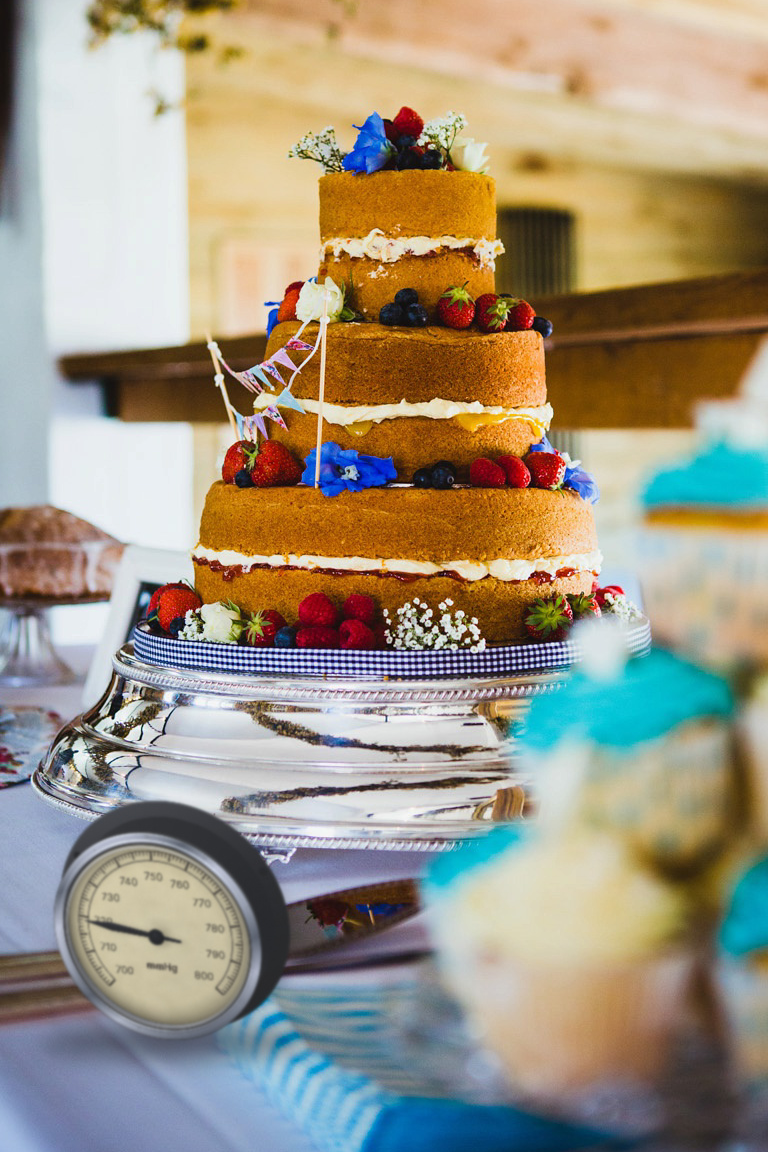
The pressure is 720mmHg
